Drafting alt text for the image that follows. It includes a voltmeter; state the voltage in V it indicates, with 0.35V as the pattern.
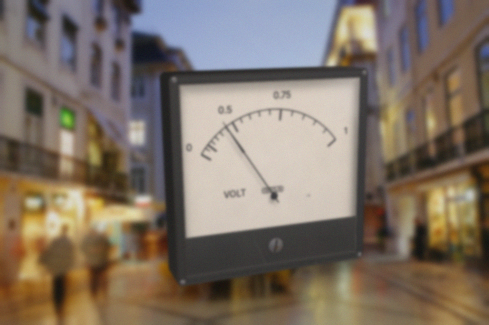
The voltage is 0.45V
